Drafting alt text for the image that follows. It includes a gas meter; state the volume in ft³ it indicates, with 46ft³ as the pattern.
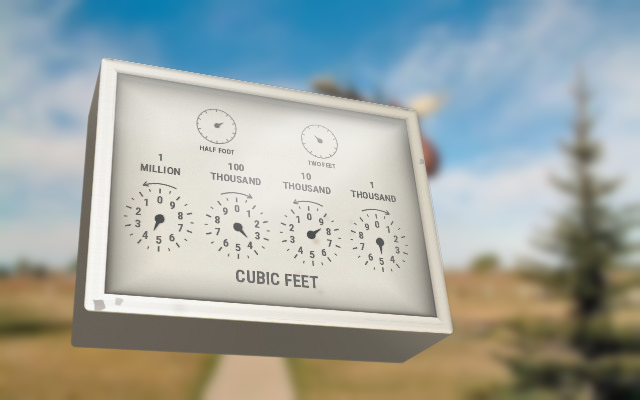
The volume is 438500ft³
